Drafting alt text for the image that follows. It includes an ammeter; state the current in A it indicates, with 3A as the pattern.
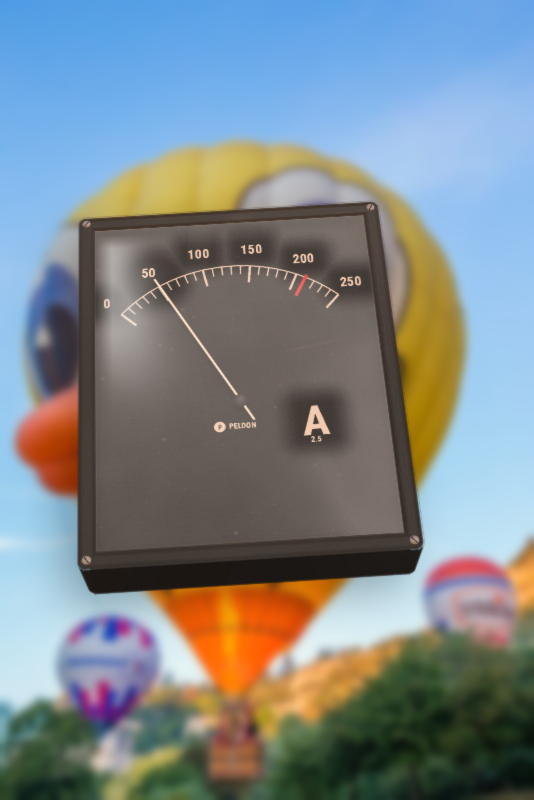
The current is 50A
